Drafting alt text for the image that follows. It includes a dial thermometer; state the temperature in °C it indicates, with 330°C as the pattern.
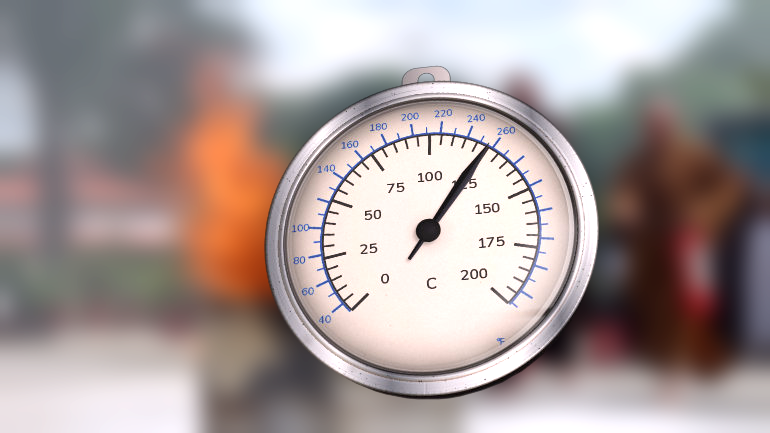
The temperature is 125°C
